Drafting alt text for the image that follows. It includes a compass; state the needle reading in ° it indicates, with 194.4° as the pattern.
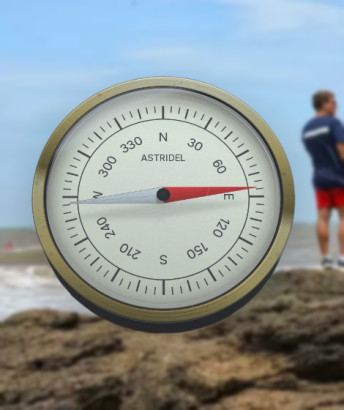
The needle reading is 85°
